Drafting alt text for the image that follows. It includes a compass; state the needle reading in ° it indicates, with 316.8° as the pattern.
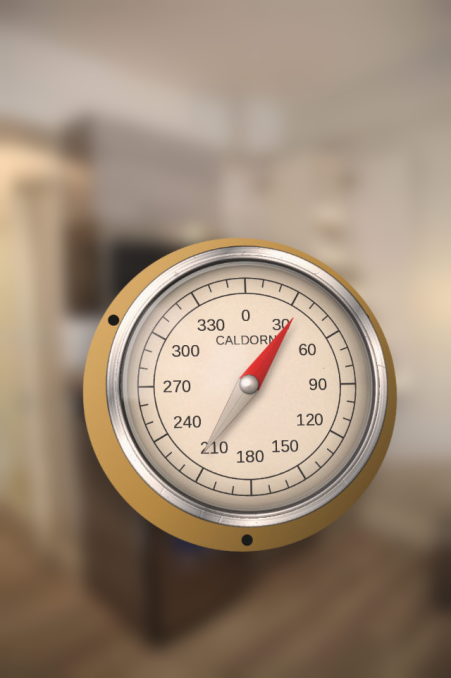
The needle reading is 35°
